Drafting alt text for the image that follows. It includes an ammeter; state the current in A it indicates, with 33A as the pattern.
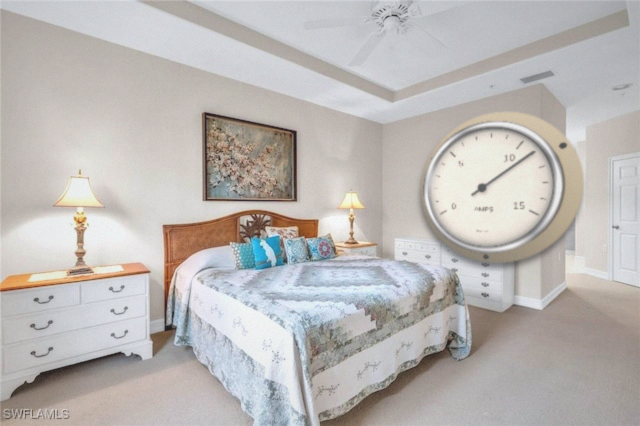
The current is 11A
